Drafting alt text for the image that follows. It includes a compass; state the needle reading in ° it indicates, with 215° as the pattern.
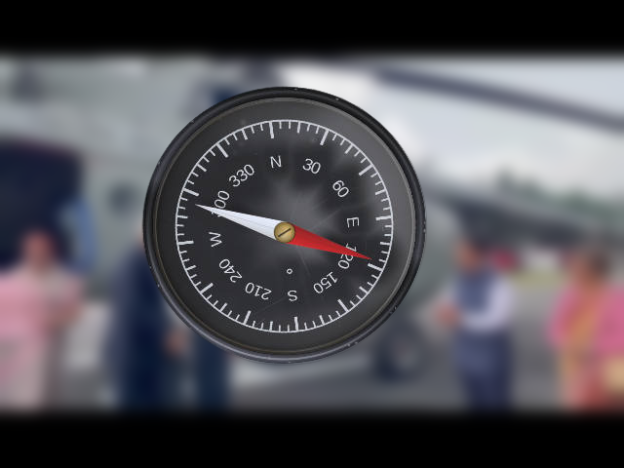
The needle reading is 115°
